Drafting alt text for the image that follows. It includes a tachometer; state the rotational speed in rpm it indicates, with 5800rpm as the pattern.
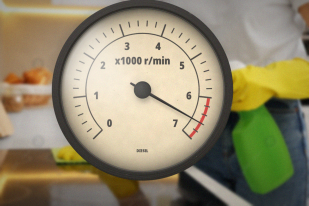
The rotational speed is 6600rpm
